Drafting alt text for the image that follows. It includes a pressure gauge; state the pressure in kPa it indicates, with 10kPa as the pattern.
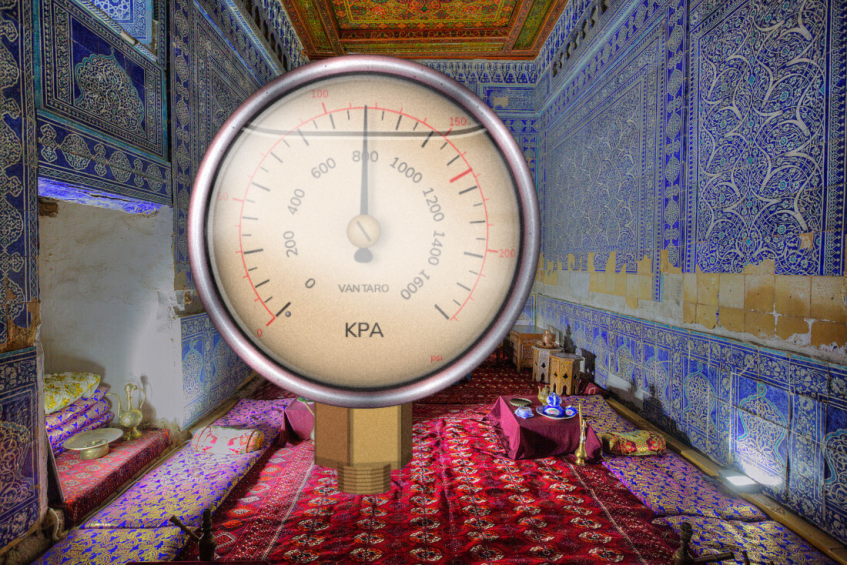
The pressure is 800kPa
